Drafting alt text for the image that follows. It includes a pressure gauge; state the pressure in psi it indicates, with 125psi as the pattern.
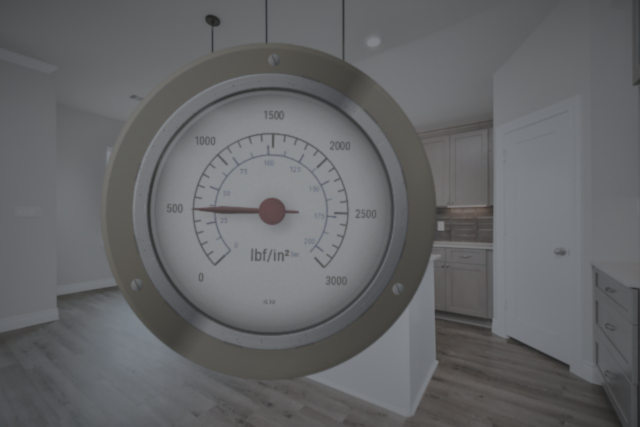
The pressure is 500psi
